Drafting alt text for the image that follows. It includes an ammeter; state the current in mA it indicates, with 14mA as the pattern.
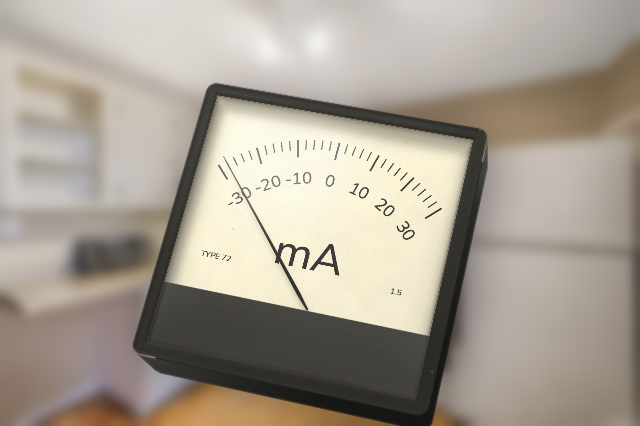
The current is -28mA
